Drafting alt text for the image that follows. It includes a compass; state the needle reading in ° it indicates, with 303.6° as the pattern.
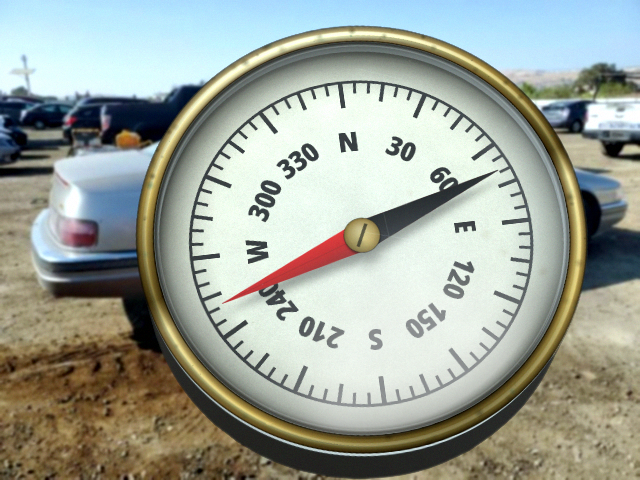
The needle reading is 250°
